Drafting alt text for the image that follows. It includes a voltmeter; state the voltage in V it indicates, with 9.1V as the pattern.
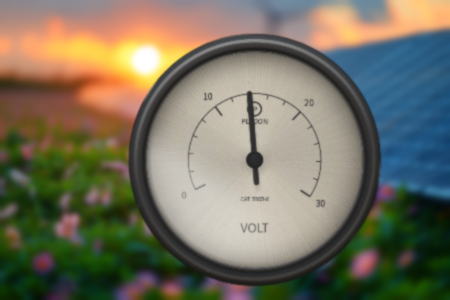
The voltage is 14V
